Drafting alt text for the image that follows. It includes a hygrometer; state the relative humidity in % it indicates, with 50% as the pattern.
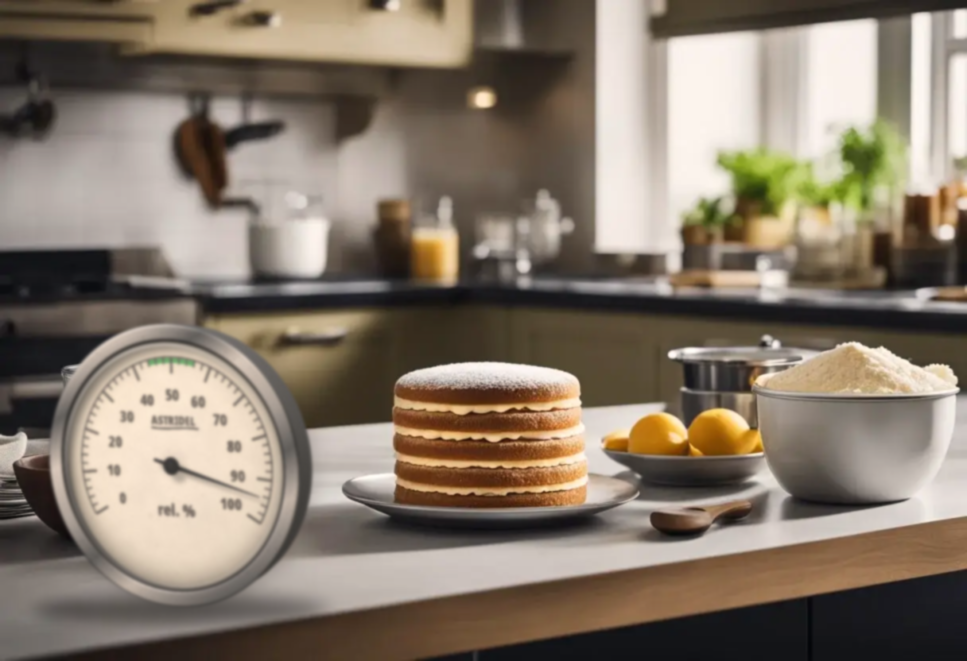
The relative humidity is 94%
